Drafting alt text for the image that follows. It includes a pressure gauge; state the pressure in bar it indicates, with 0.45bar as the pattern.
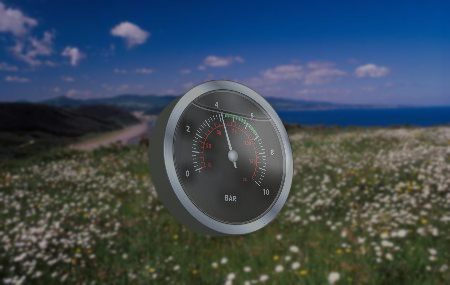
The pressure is 4bar
